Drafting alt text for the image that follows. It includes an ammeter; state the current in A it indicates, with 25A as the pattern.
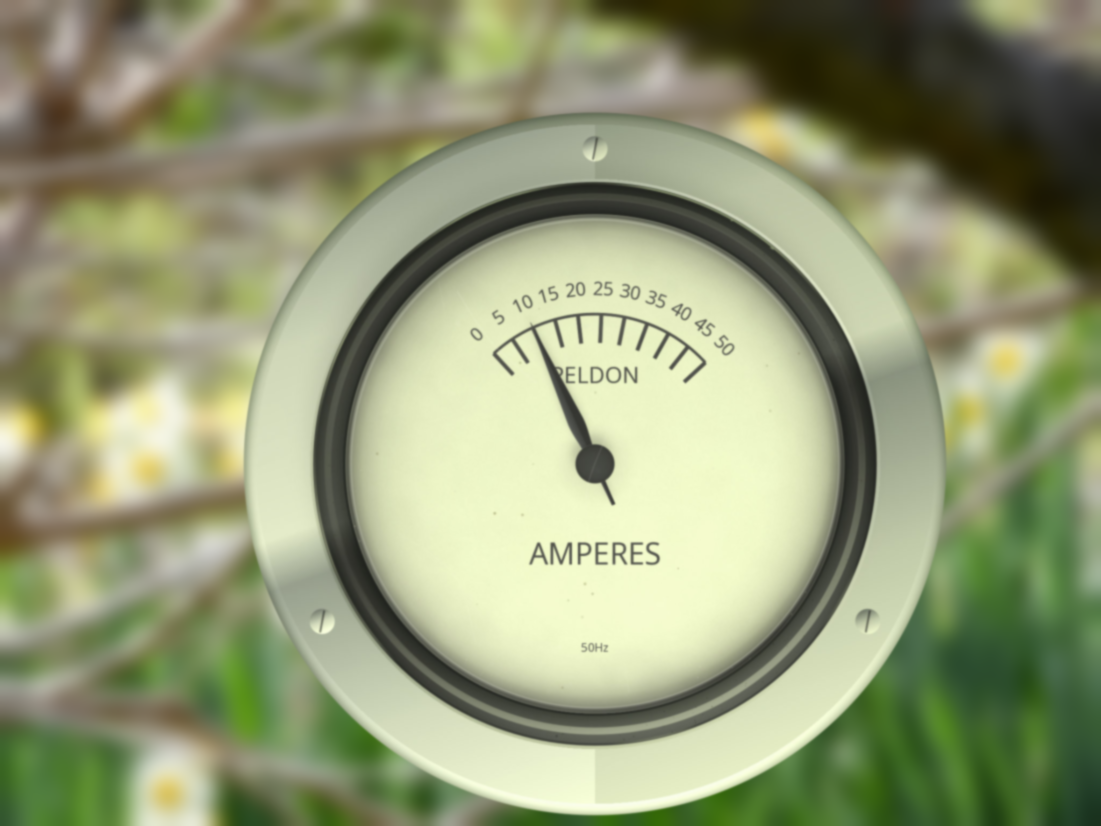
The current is 10A
